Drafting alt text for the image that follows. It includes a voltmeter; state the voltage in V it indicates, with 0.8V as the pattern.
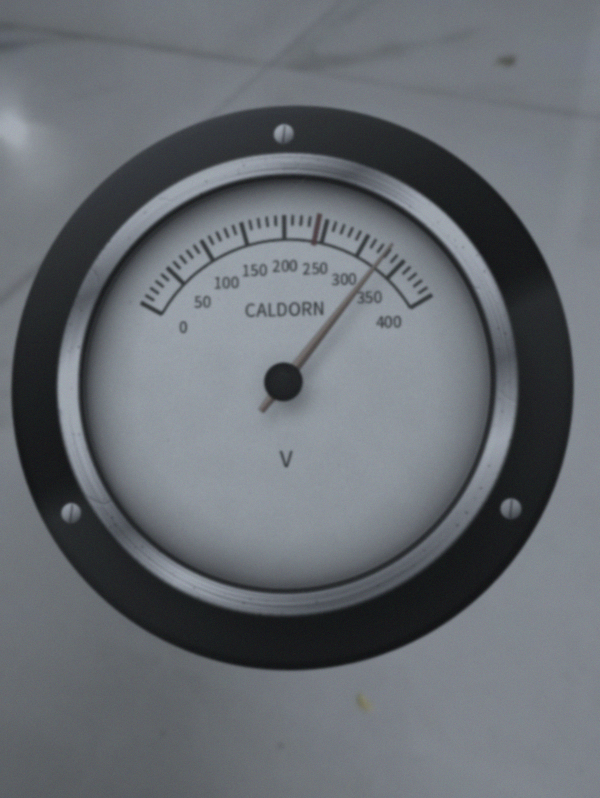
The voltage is 330V
